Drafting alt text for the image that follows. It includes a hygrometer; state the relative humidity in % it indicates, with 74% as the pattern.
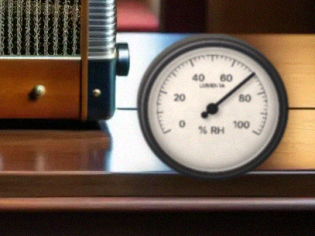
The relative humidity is 70%
